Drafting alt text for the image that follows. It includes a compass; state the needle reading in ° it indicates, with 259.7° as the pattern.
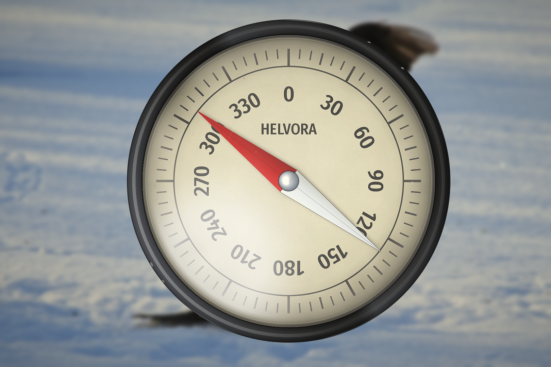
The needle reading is 307.5°
